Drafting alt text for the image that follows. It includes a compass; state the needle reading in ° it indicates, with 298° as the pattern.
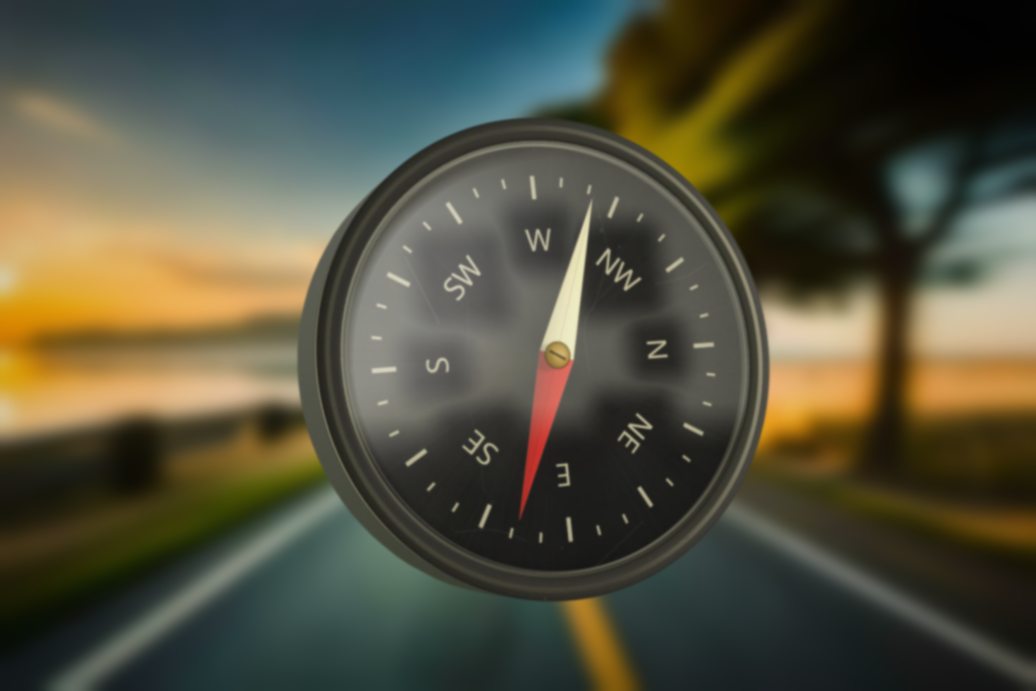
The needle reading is 110°
